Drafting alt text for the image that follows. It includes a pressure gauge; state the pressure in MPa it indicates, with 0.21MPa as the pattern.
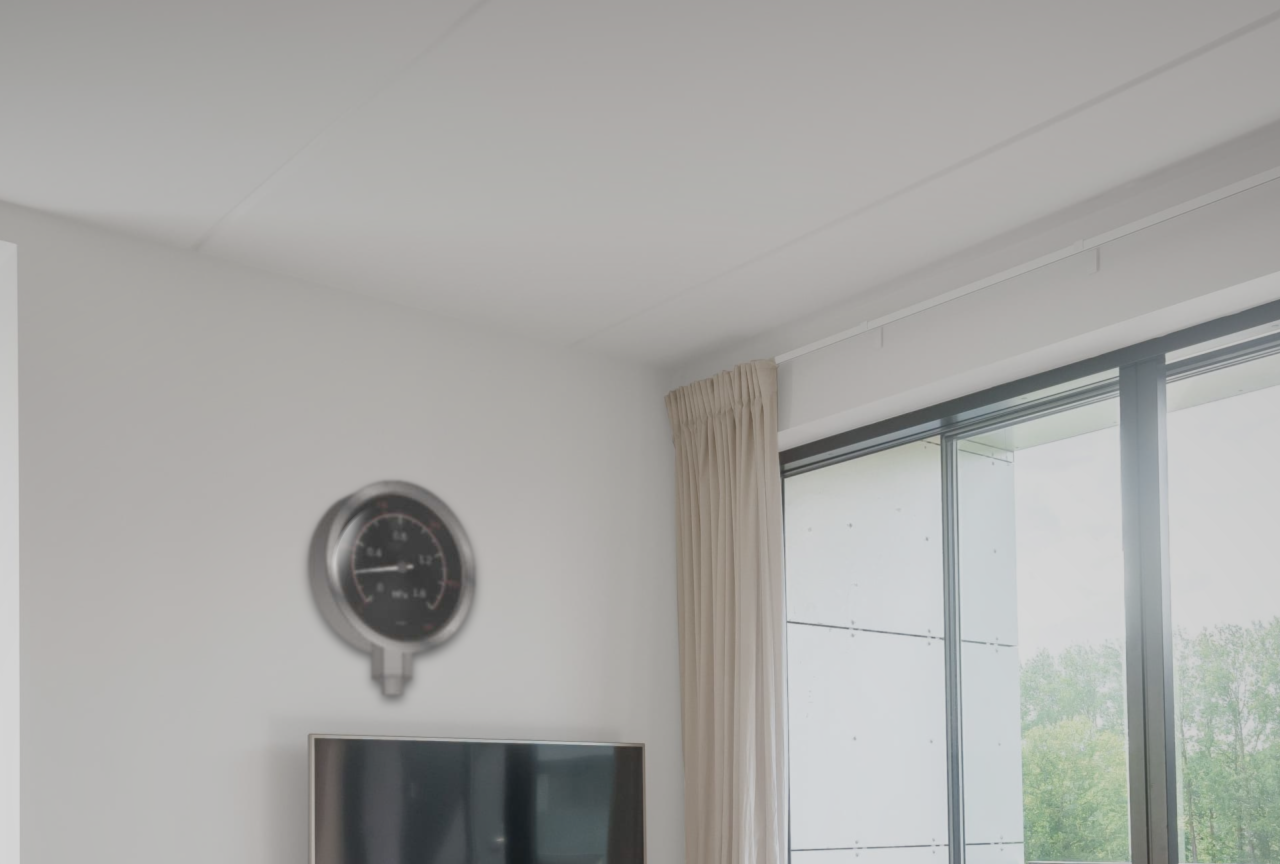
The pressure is 0.2MPa
